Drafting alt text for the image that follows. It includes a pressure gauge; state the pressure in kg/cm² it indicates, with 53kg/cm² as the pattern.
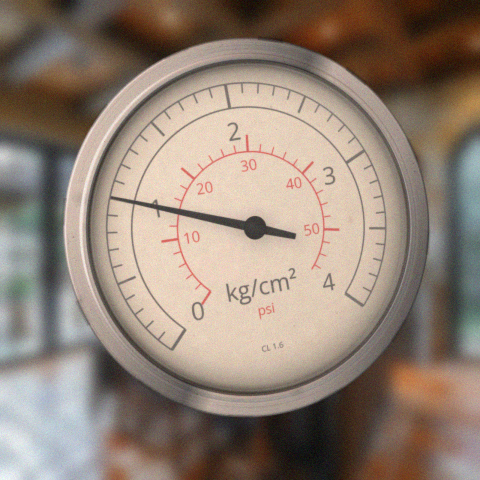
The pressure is 1kg/cm²
